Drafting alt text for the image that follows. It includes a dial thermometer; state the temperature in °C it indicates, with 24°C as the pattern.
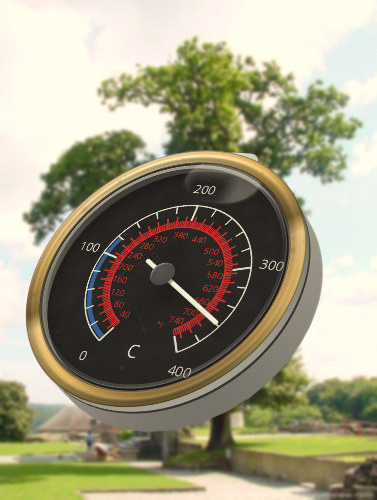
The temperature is 360°C
